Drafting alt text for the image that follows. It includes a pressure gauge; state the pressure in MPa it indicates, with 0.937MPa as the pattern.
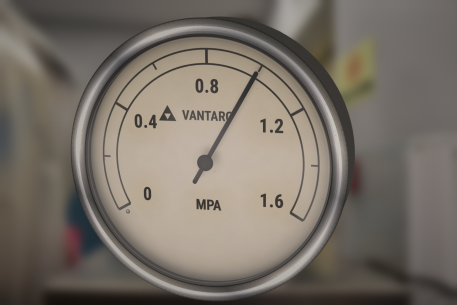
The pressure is 1MPa
